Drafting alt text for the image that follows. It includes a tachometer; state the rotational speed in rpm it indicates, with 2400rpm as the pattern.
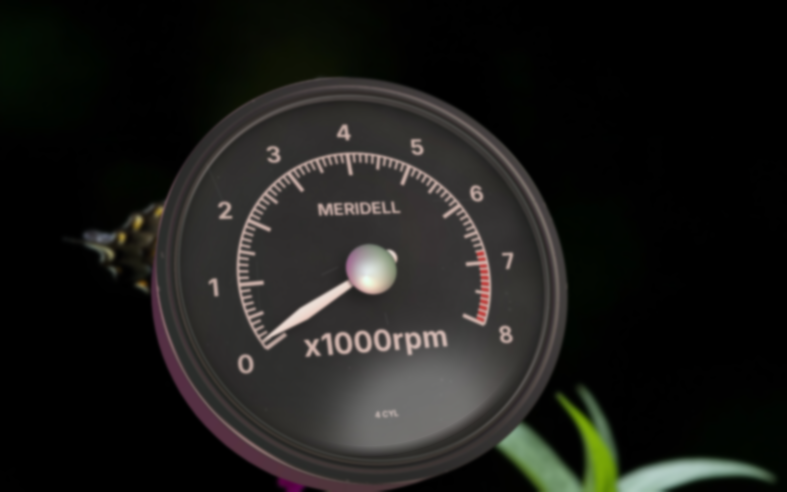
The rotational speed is 100rpm
